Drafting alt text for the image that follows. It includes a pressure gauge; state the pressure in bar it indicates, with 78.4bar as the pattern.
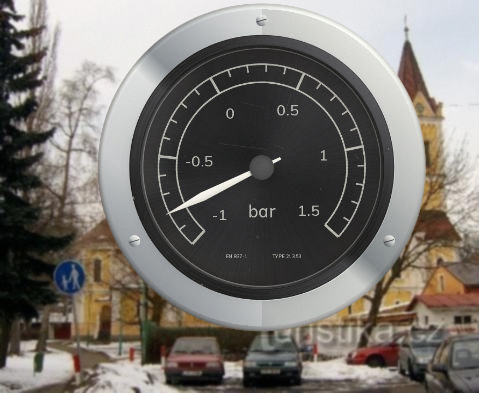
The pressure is -0.8bar
